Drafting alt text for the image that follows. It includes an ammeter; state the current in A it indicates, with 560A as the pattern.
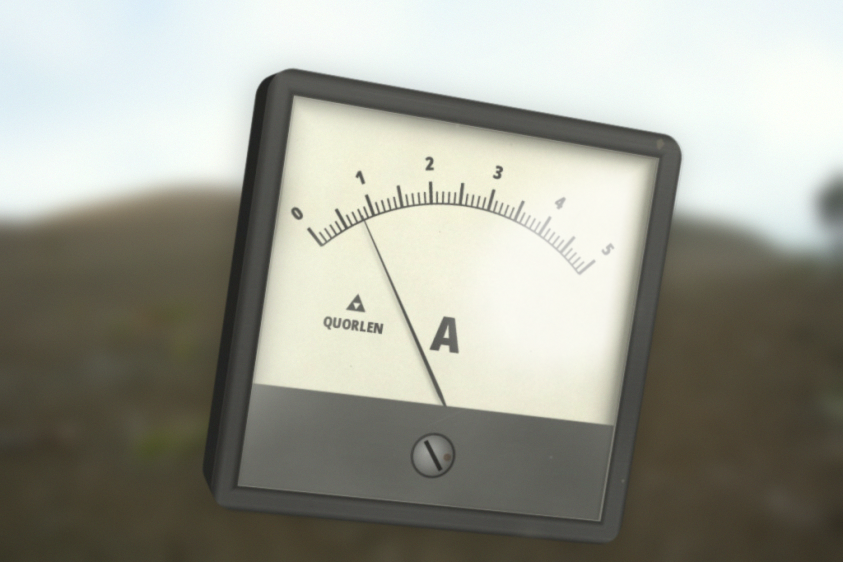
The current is 0.8A
